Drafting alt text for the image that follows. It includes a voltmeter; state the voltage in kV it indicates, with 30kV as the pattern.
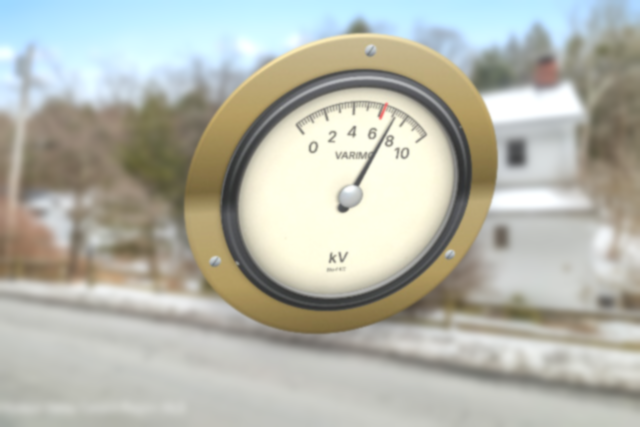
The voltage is 7kV
